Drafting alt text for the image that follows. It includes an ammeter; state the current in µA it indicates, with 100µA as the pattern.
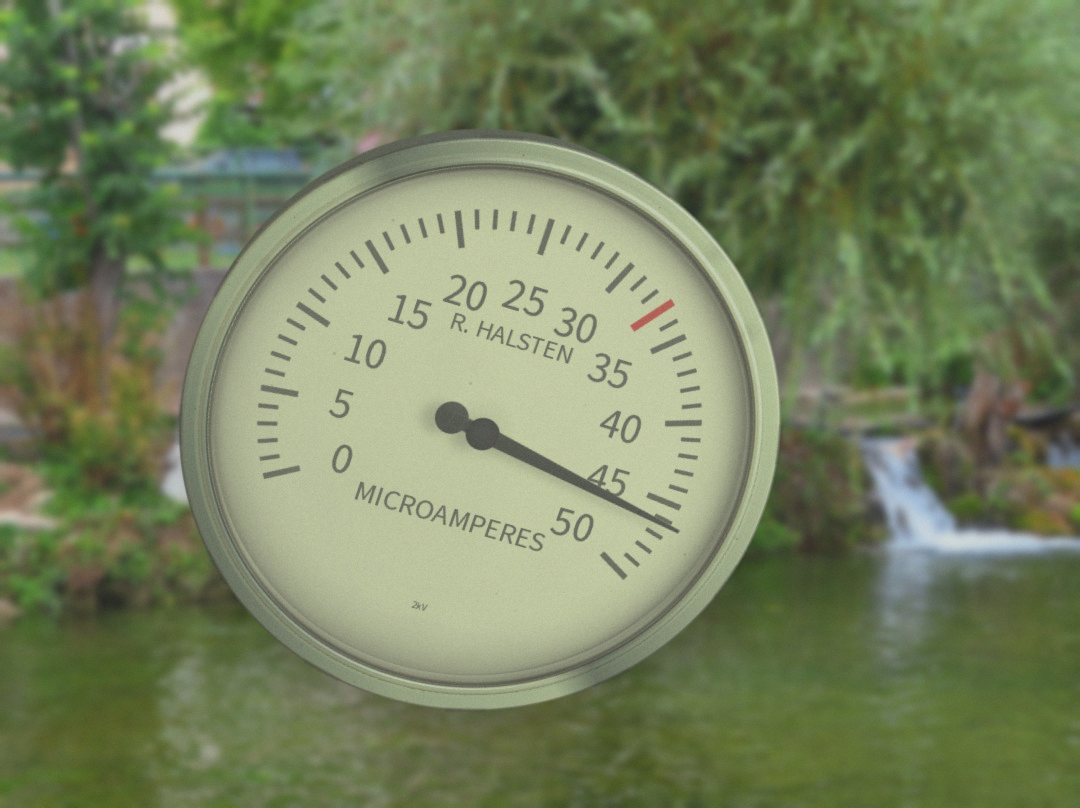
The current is 46µA
